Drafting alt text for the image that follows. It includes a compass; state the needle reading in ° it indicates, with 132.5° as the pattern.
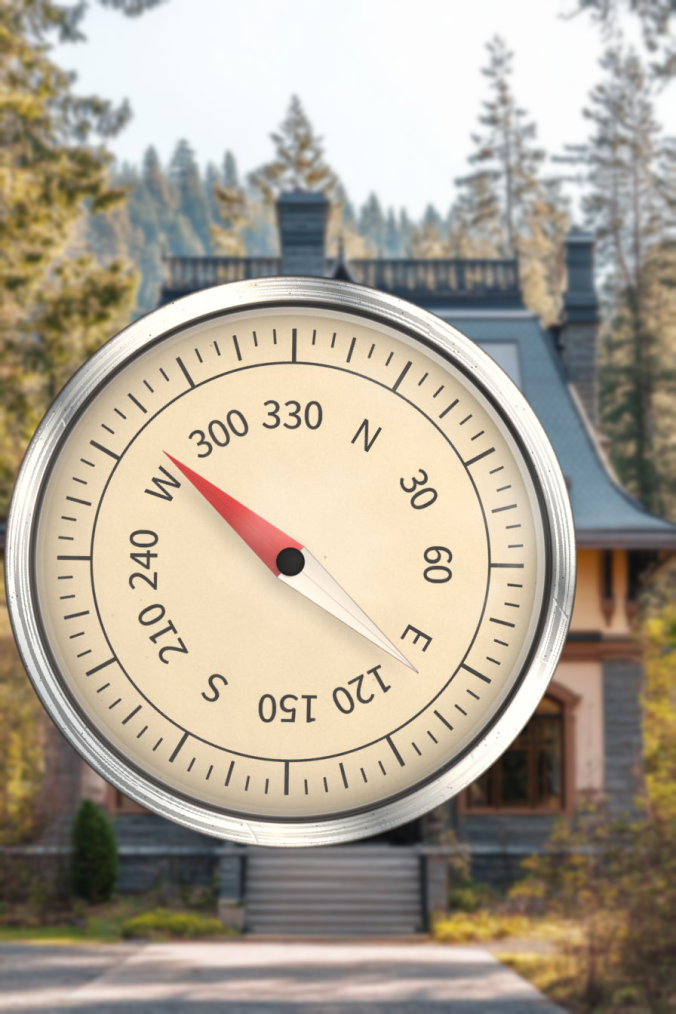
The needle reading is 280°
